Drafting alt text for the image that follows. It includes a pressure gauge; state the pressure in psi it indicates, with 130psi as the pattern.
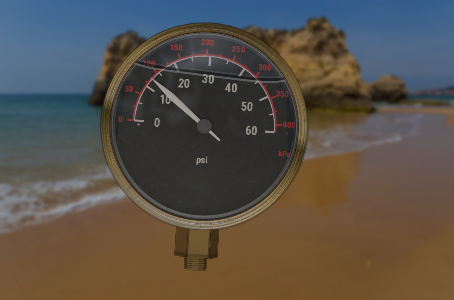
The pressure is 12.5psi
